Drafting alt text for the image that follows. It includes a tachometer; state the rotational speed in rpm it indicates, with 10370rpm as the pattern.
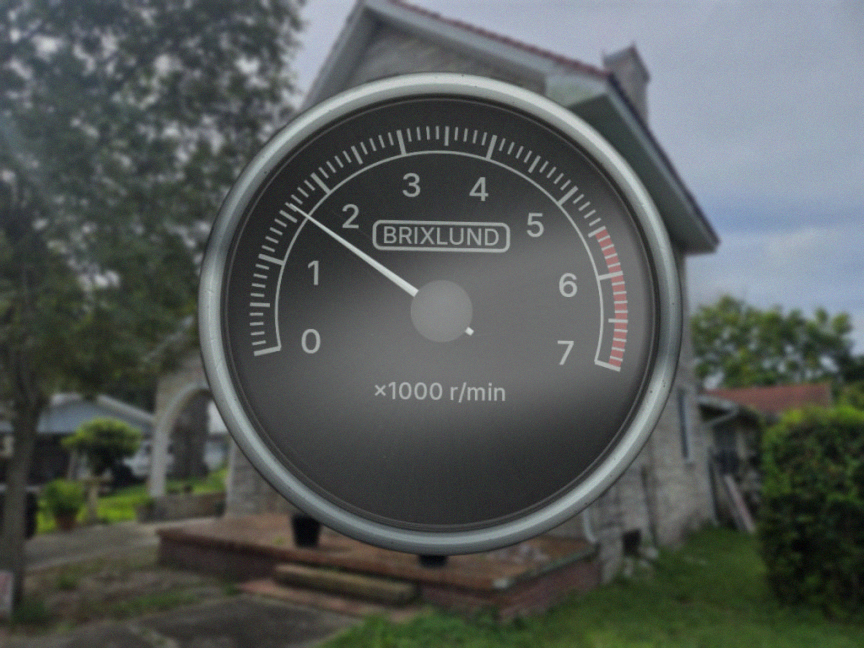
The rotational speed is 1600rpm
